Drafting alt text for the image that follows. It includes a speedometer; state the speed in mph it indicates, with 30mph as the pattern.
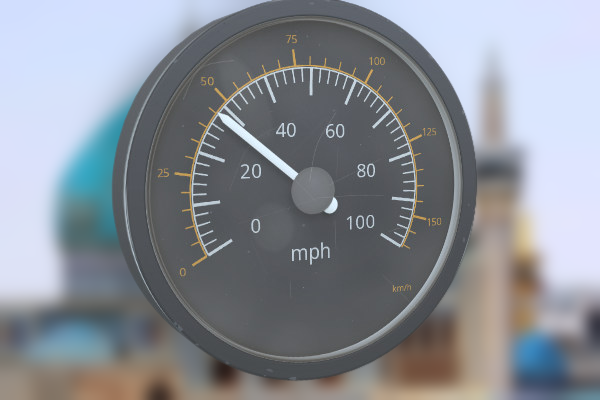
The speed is 28mph
